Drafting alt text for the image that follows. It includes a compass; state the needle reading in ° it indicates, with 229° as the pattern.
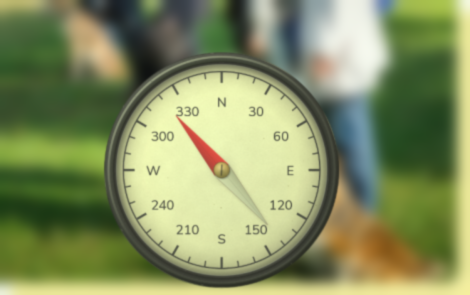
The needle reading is 320°
